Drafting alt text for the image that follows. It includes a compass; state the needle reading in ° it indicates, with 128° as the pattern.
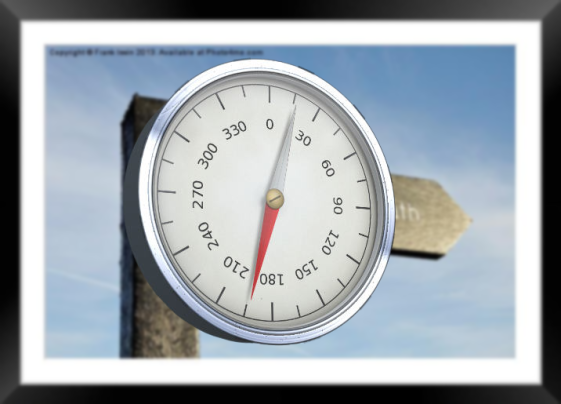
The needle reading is 195°
